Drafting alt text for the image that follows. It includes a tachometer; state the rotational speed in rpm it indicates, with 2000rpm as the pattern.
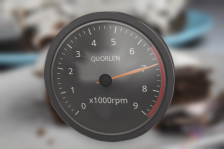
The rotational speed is 7000rpm
